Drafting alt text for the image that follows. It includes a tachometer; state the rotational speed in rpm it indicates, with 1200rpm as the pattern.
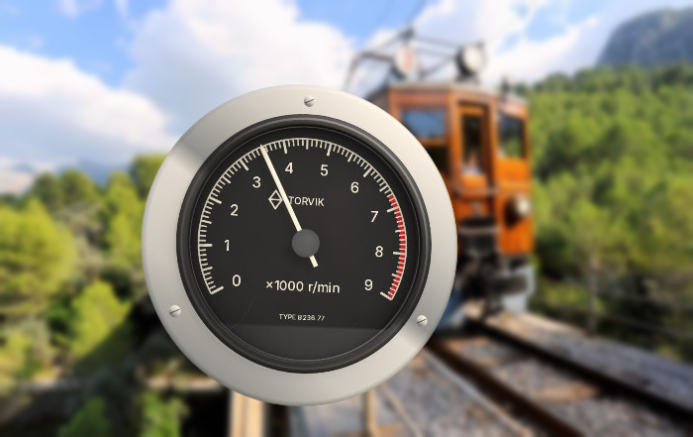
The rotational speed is 3500rpm
